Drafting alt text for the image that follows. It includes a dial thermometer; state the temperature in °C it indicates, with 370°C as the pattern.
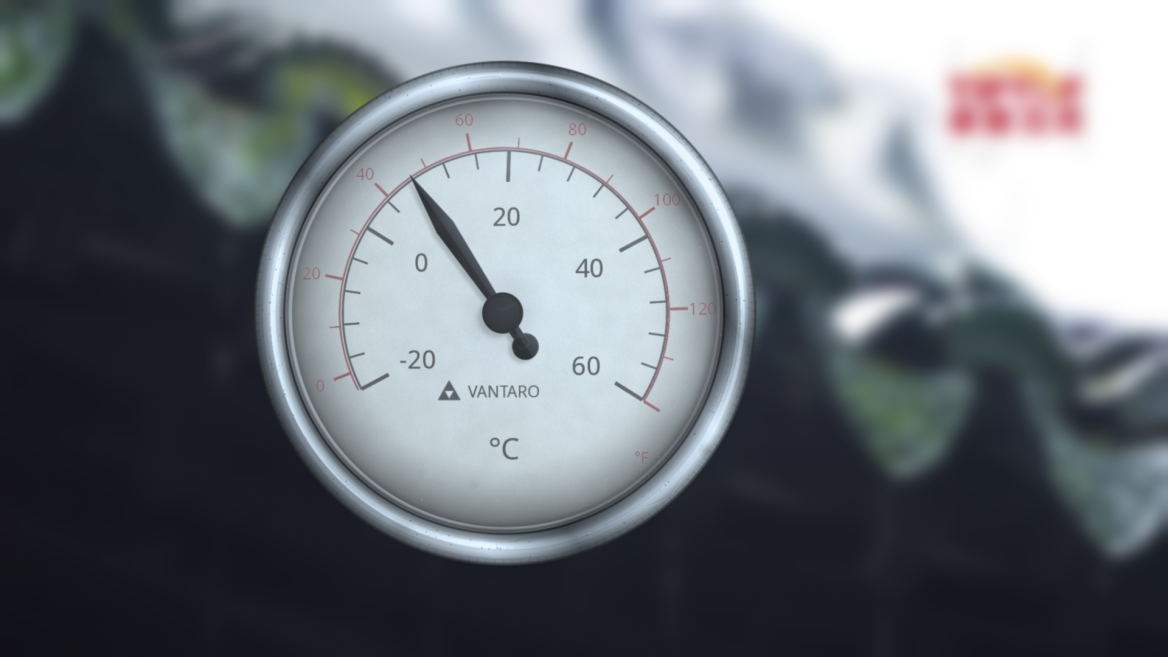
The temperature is 8°C
